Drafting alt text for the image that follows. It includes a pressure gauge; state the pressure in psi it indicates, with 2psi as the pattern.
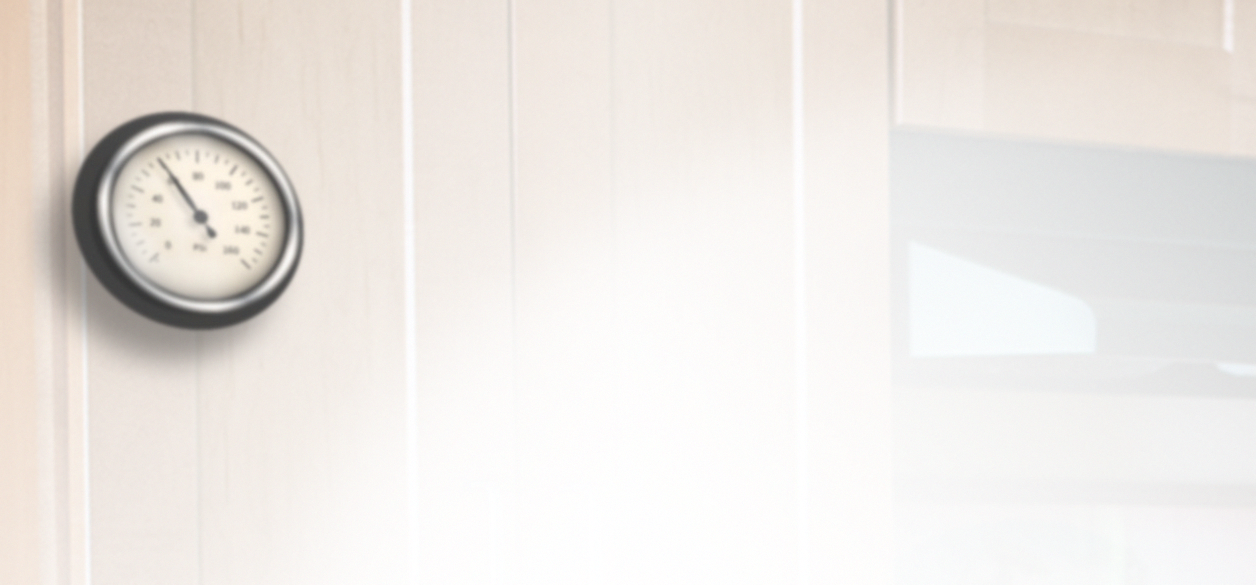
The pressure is 60psi
